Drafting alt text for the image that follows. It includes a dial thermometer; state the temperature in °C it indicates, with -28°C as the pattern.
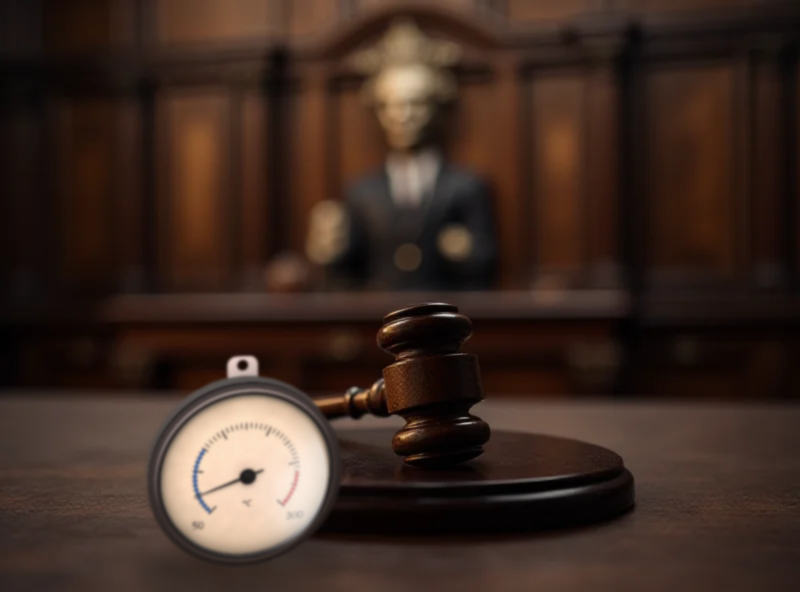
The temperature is 75°C
